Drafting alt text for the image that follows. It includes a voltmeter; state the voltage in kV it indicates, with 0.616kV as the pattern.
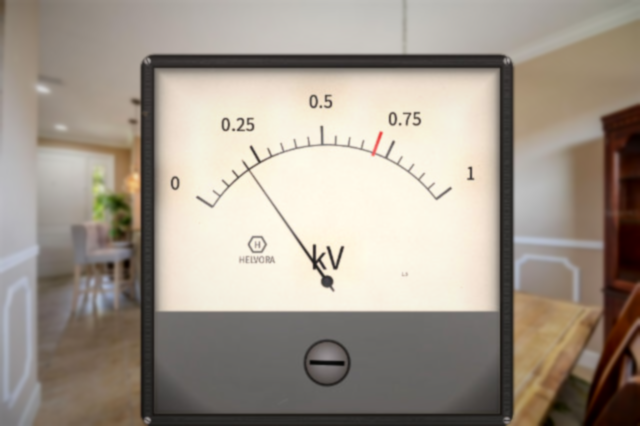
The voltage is 0.2kV
